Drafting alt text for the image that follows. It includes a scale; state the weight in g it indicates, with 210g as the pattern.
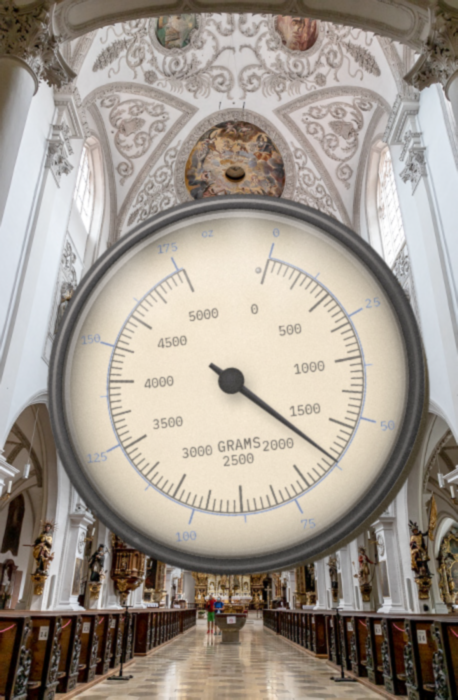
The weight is 1750g
